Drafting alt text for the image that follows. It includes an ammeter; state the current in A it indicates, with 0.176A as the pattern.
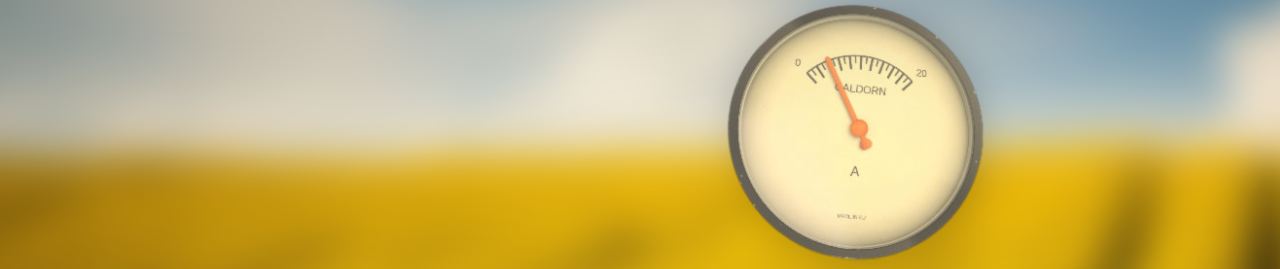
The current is 4A
